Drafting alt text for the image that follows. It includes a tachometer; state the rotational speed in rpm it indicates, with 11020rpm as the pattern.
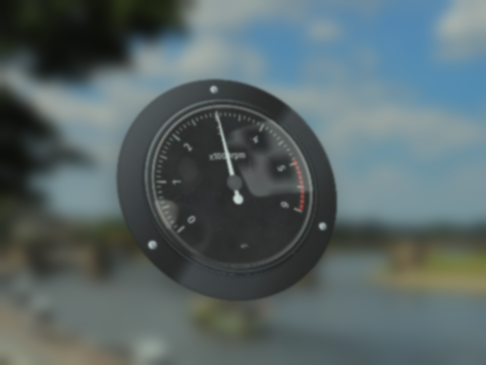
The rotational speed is 3000rpm
